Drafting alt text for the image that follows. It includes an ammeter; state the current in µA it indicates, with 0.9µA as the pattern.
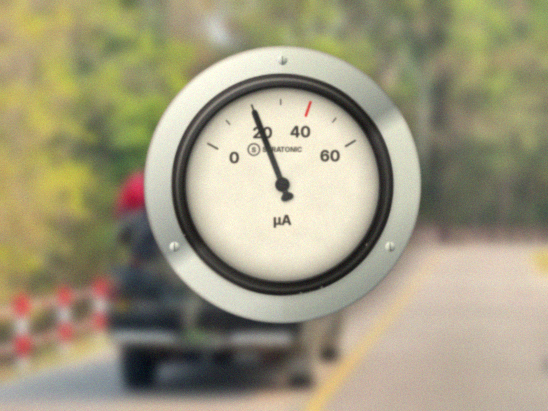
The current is 20µA
